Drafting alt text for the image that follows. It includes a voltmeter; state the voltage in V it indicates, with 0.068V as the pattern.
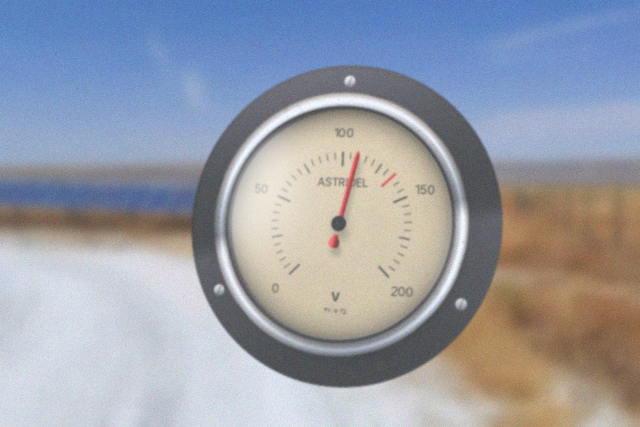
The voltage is 110V
